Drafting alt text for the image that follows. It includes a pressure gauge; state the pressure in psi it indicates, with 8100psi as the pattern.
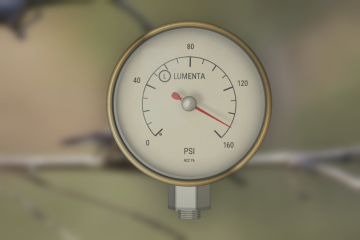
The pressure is 150psi
